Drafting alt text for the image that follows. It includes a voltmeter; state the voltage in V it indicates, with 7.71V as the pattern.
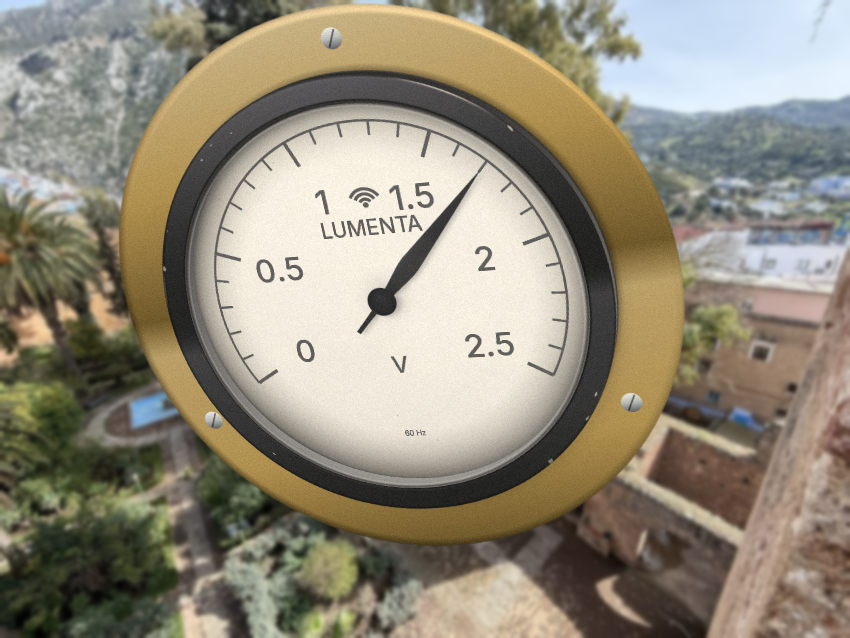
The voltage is 1.7V
